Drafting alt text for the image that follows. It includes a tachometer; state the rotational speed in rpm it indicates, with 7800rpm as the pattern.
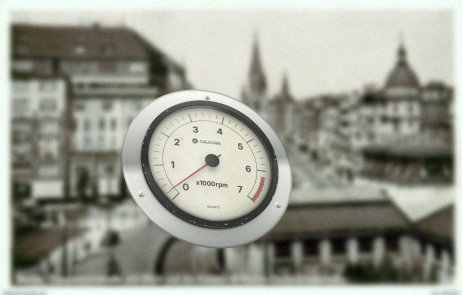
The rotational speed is 200rpm
